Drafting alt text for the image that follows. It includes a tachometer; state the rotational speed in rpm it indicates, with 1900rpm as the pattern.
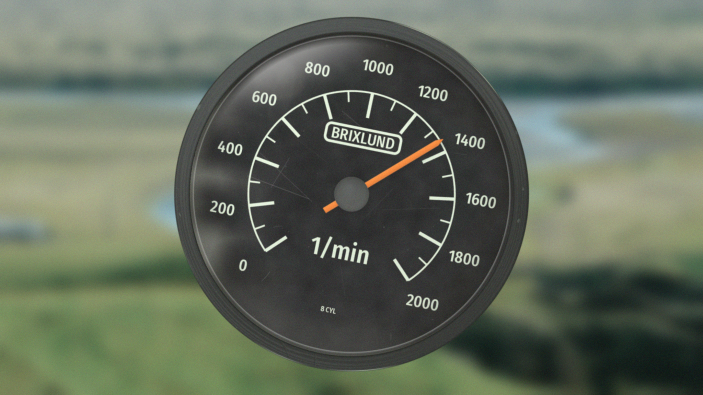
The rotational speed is 1350rpm
